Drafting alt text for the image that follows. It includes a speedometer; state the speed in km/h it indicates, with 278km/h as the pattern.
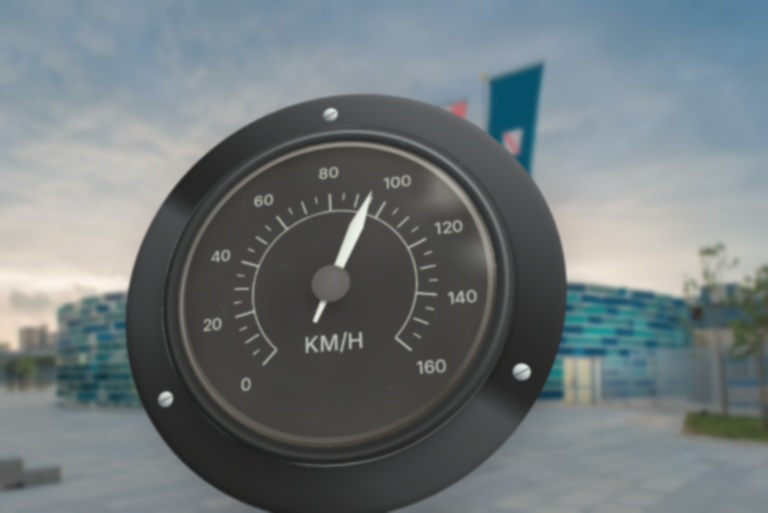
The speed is 95km/h
